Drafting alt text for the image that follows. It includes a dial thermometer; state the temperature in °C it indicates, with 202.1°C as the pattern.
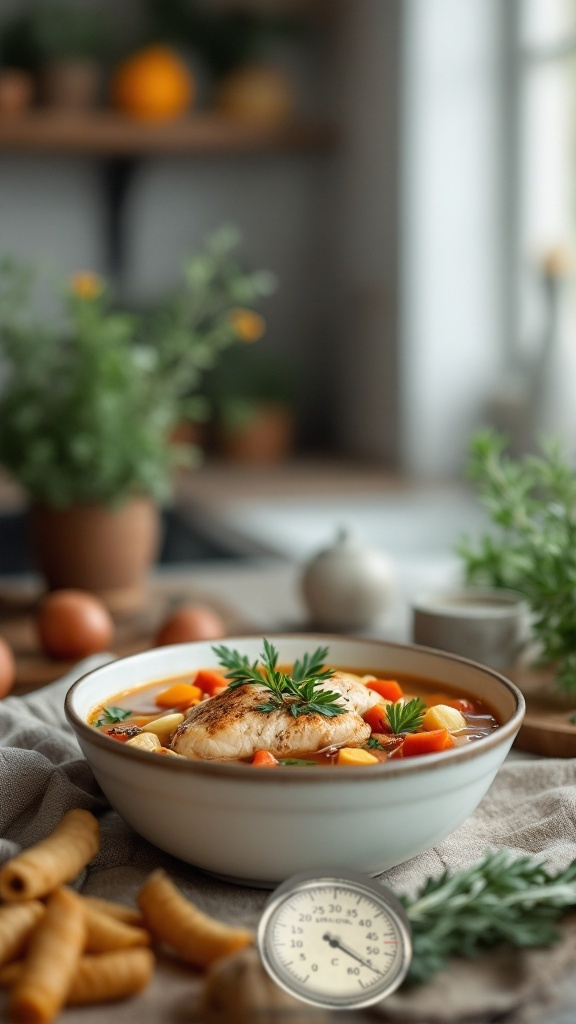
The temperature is 55°C
